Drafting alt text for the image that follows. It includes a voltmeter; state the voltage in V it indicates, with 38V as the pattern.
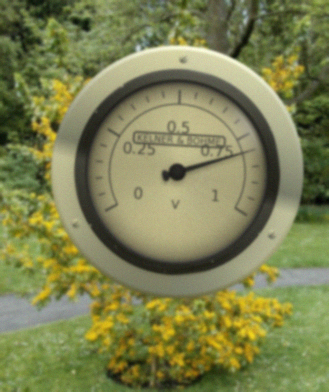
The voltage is 0.8V
